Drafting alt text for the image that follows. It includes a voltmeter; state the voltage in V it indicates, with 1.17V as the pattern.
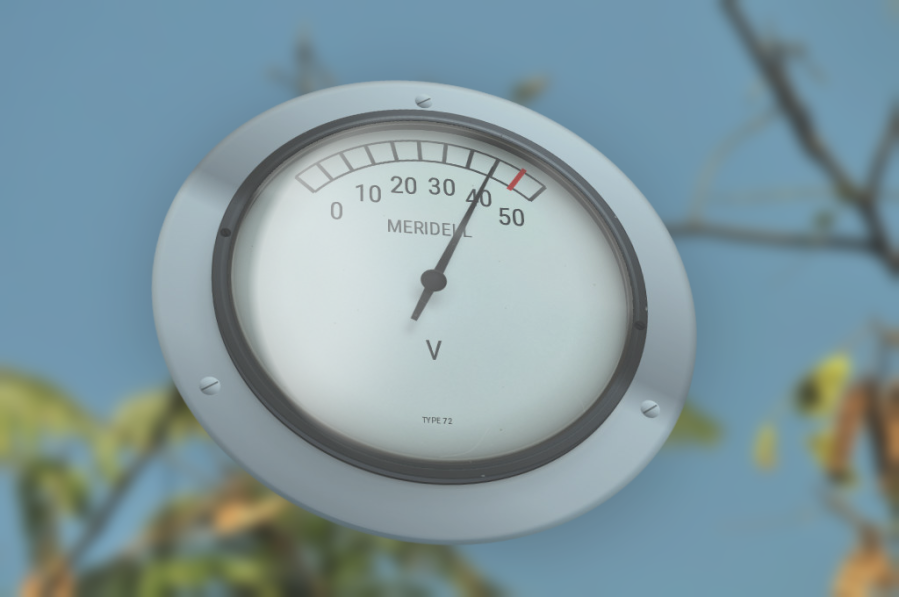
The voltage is 40V
